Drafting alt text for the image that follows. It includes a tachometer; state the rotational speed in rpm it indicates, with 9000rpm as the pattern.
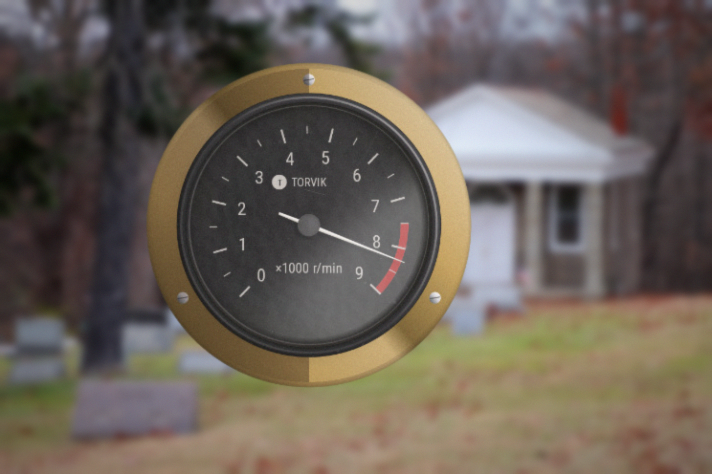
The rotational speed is 8250rpm
